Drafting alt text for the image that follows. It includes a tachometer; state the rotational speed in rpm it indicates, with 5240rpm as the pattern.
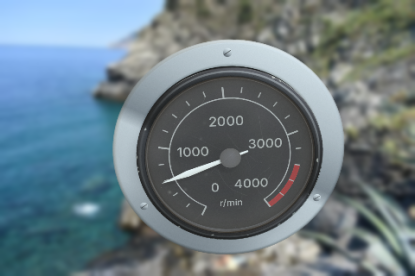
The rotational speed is 600rpm
